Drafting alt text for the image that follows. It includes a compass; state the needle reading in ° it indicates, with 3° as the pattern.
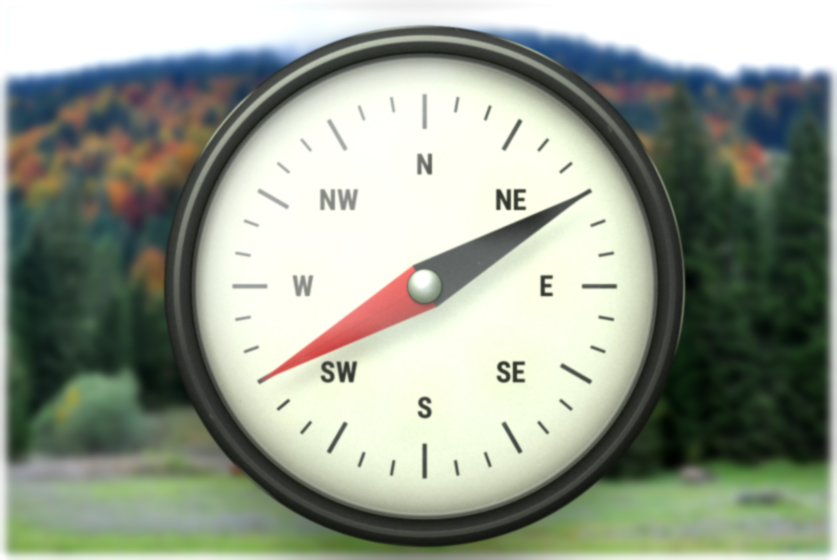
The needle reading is 240°
